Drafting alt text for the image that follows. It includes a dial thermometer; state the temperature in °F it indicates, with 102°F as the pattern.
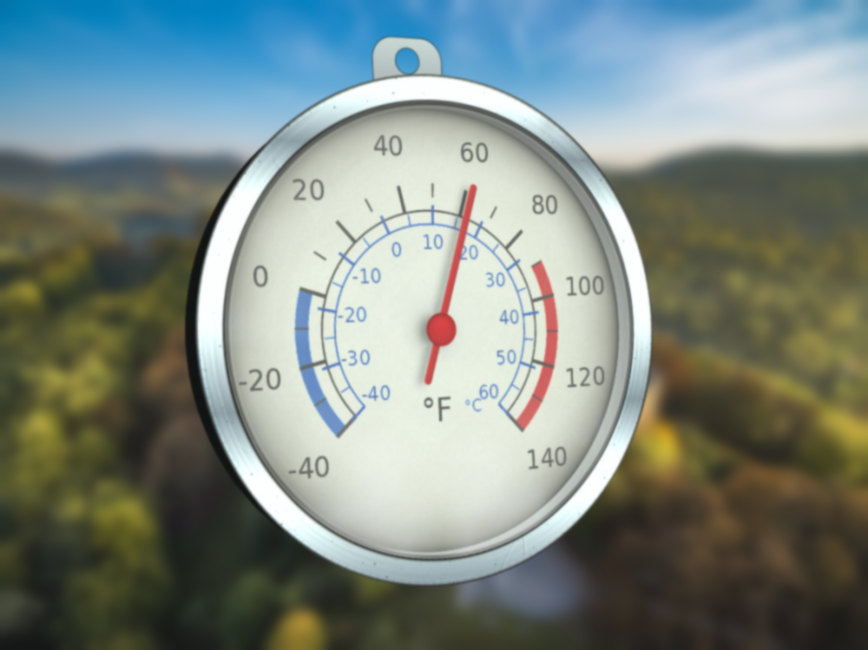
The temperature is 60°F
